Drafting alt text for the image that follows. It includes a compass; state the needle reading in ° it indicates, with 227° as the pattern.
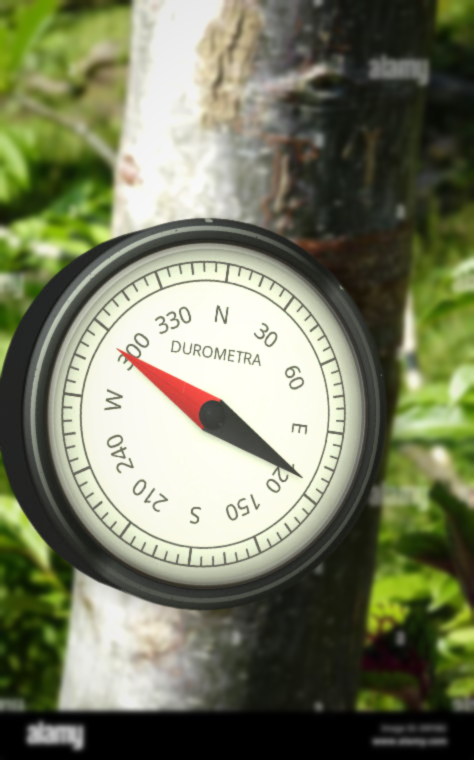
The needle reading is 295°
